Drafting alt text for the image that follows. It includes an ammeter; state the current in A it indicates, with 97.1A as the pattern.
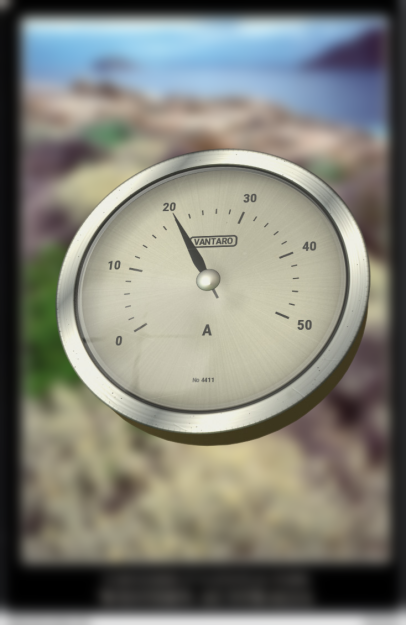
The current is 20A
